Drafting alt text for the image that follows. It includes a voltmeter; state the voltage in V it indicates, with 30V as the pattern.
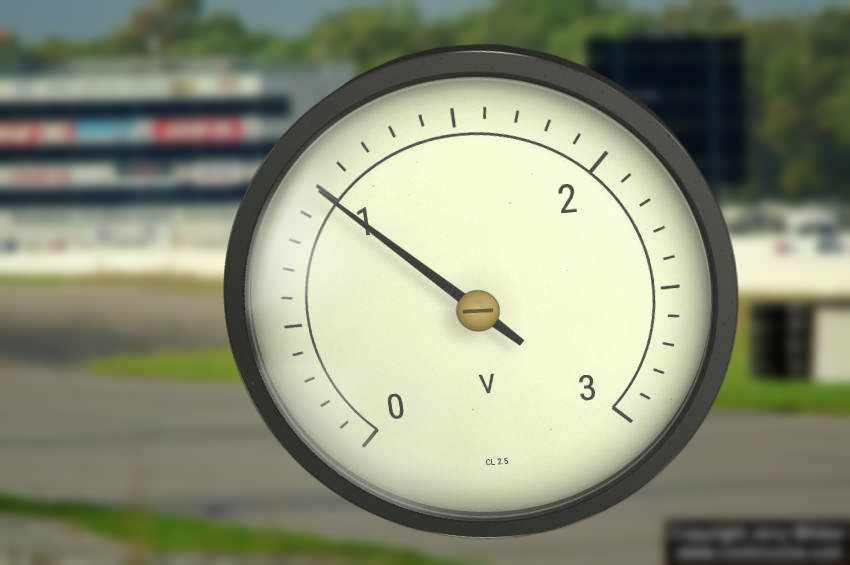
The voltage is 1V
